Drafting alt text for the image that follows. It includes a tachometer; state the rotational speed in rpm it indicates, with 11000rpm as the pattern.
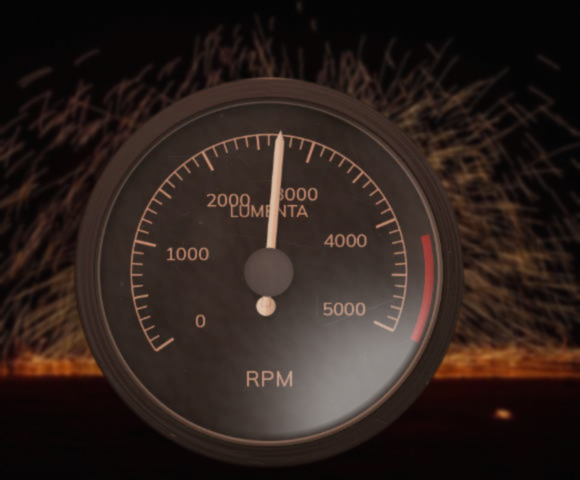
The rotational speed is 2700rpm
